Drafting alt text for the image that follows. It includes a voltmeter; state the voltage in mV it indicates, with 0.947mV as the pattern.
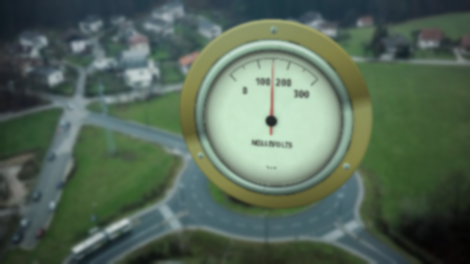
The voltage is 150mV
